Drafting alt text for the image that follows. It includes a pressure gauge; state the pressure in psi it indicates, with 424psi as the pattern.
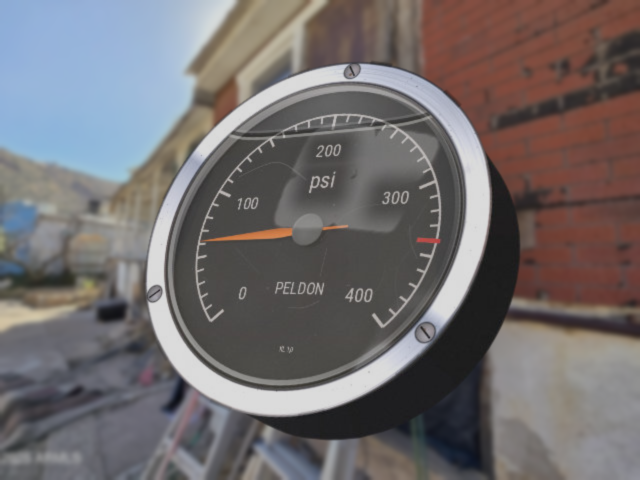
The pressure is 60psi
